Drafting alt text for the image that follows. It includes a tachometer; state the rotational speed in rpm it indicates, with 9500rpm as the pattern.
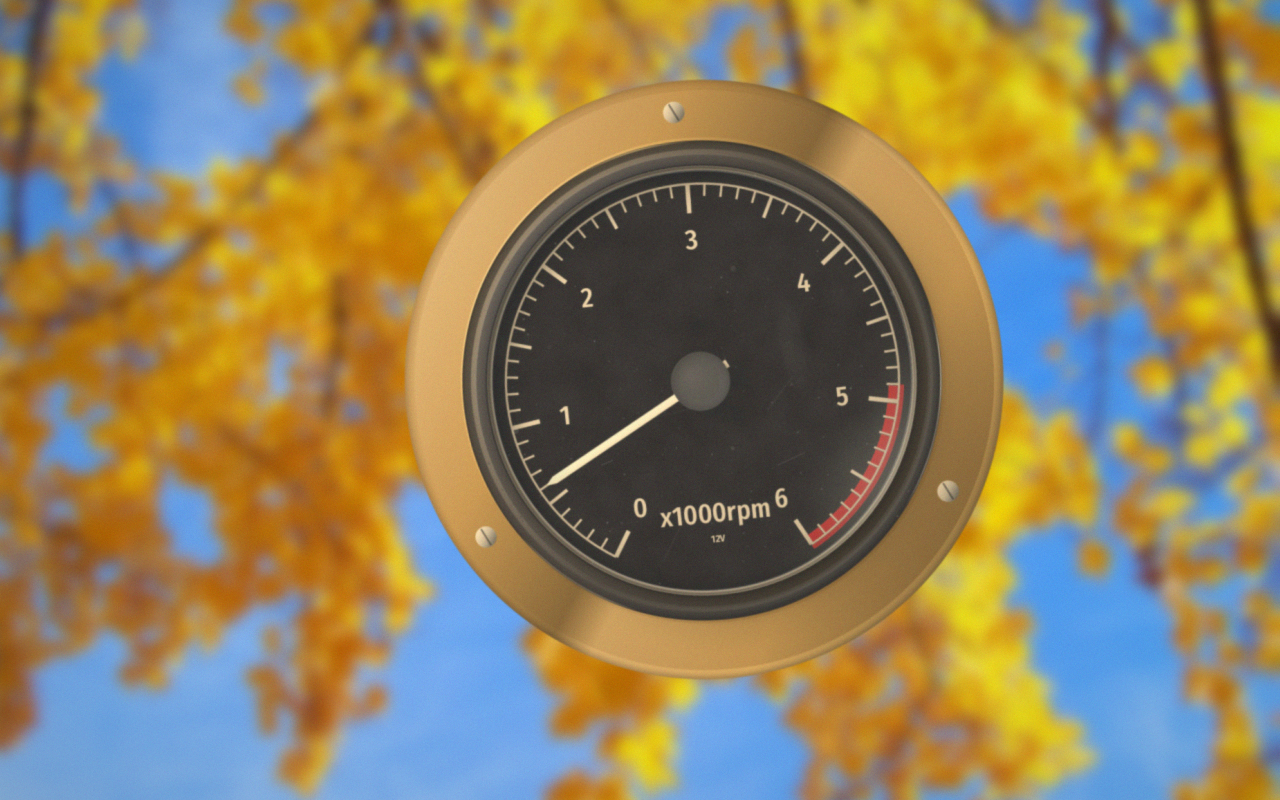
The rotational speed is 600rpm
